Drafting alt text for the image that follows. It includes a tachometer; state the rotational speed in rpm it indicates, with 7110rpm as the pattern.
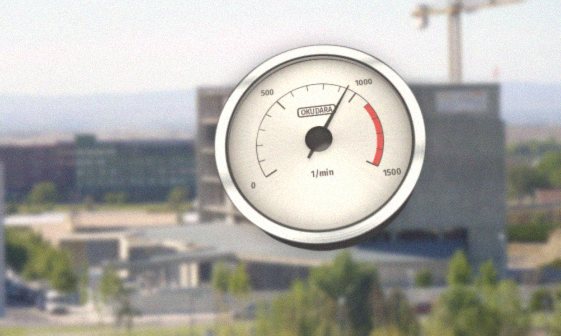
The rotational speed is 950rpm
